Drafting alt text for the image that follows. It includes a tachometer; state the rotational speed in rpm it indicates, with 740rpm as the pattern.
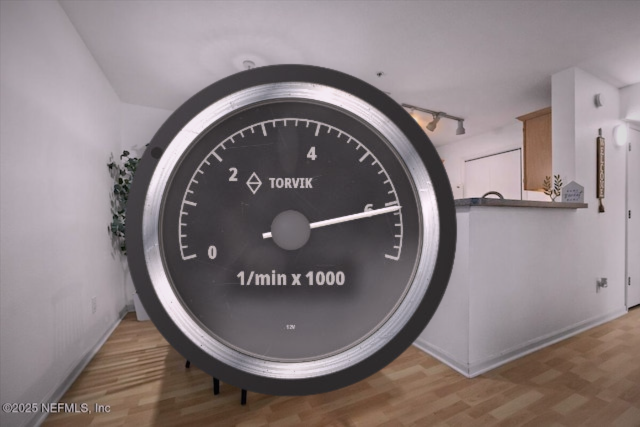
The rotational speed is 6100rpm
